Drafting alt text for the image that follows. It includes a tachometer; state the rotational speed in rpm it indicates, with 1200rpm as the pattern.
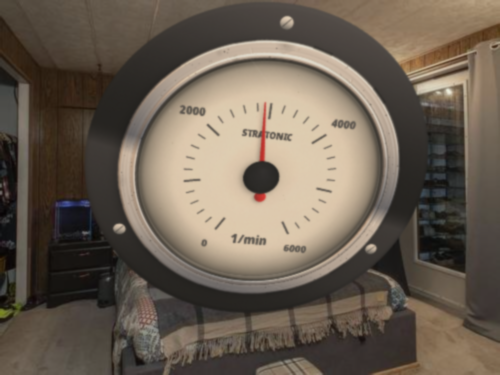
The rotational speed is 2900rpm
